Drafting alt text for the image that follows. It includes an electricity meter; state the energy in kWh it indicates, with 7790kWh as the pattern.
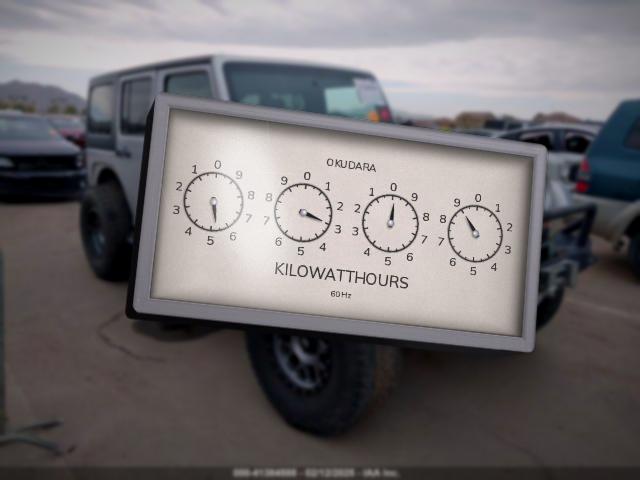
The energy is 5299kWh
